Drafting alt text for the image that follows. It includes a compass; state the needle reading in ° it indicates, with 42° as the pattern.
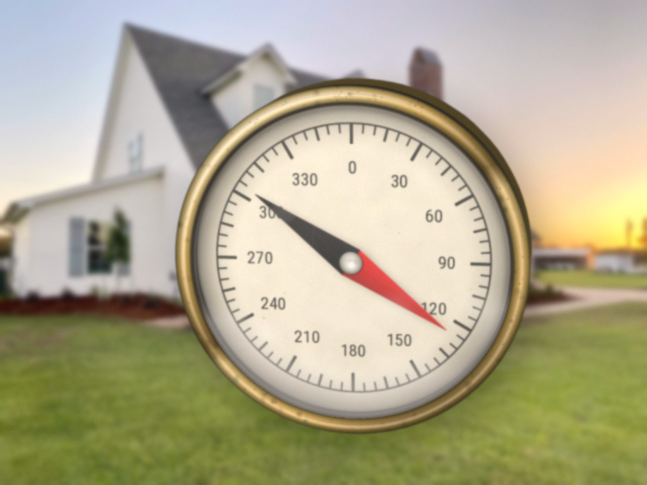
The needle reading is 125°
